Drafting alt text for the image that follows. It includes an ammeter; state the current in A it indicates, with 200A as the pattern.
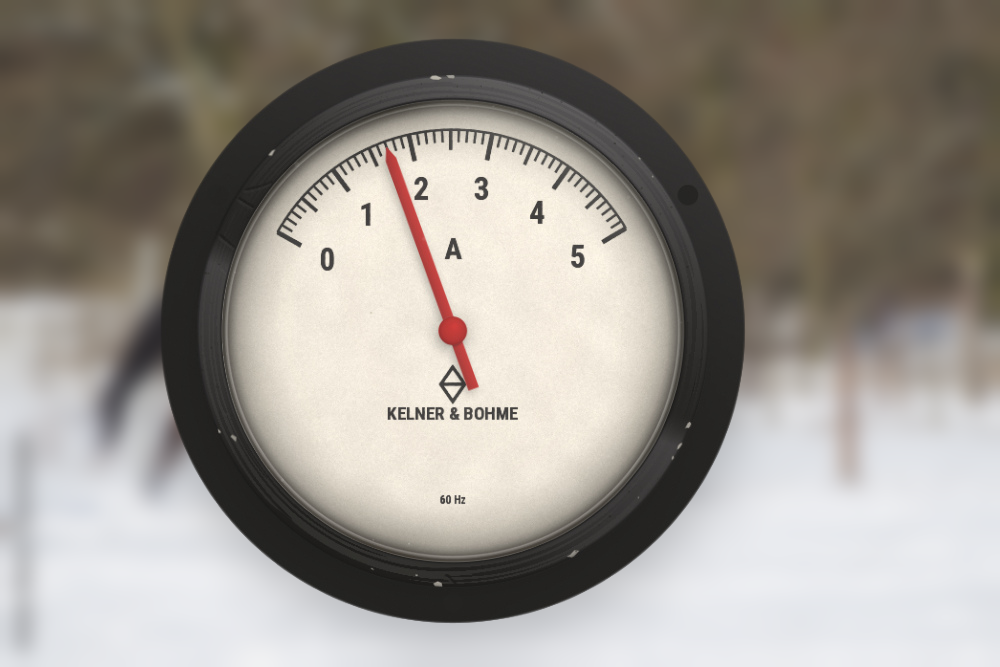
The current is 1.7A
